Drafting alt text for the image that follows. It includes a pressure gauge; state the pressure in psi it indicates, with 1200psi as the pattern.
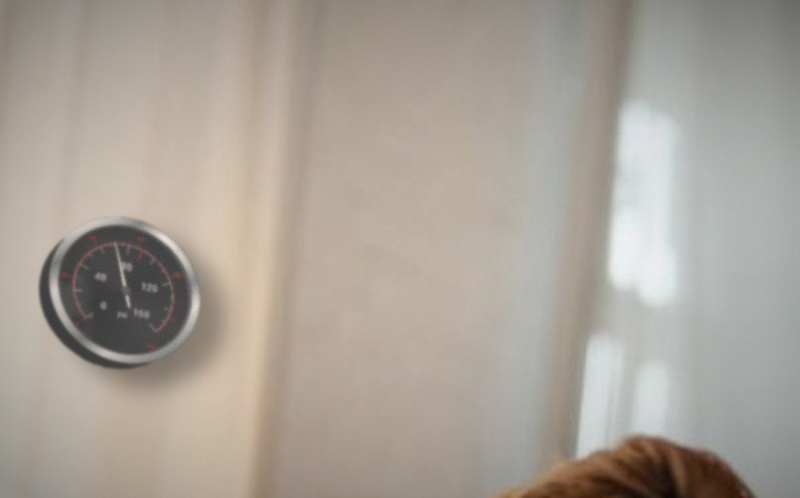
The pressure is 70psi
